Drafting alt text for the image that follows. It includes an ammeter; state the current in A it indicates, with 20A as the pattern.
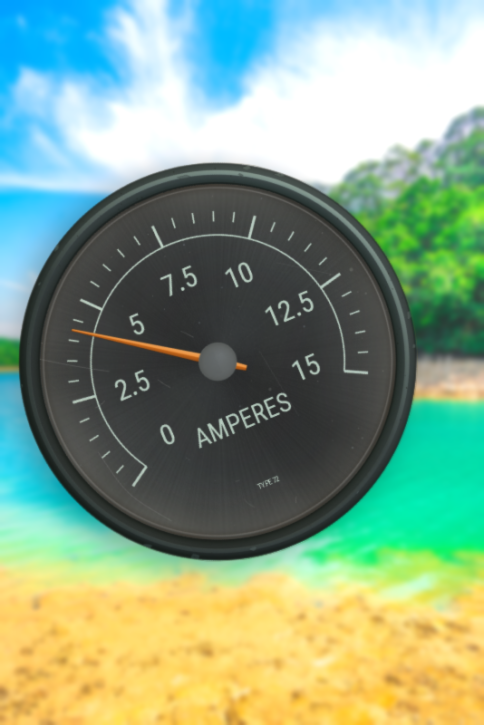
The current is 4.25A
